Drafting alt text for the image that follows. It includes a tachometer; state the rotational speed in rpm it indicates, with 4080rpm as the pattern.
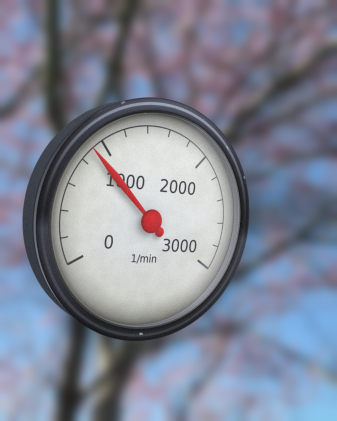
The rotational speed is 900rpm
